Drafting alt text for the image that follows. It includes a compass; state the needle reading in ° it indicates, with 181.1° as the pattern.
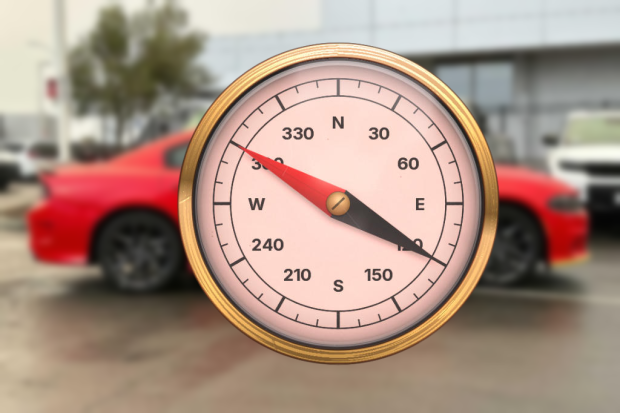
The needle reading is 300°
